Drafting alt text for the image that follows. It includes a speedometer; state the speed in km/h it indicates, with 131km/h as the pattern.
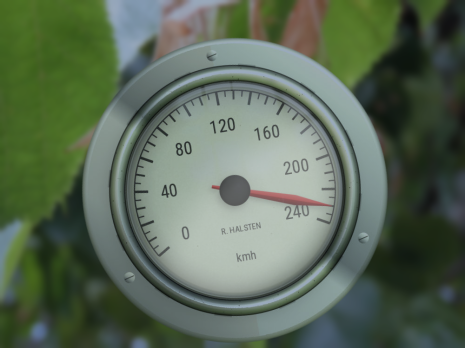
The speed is 230km/h
